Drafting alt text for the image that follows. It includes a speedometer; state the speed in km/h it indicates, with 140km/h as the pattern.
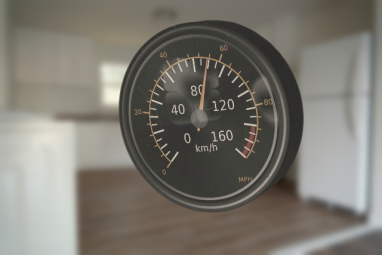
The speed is 90km/h
